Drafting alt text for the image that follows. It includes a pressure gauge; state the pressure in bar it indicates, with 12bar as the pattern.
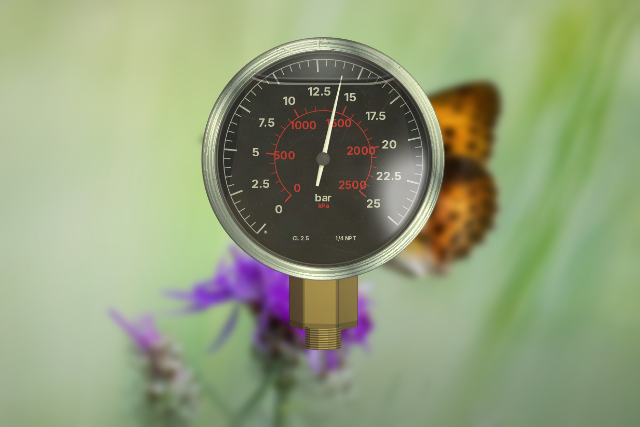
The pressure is 14bar
